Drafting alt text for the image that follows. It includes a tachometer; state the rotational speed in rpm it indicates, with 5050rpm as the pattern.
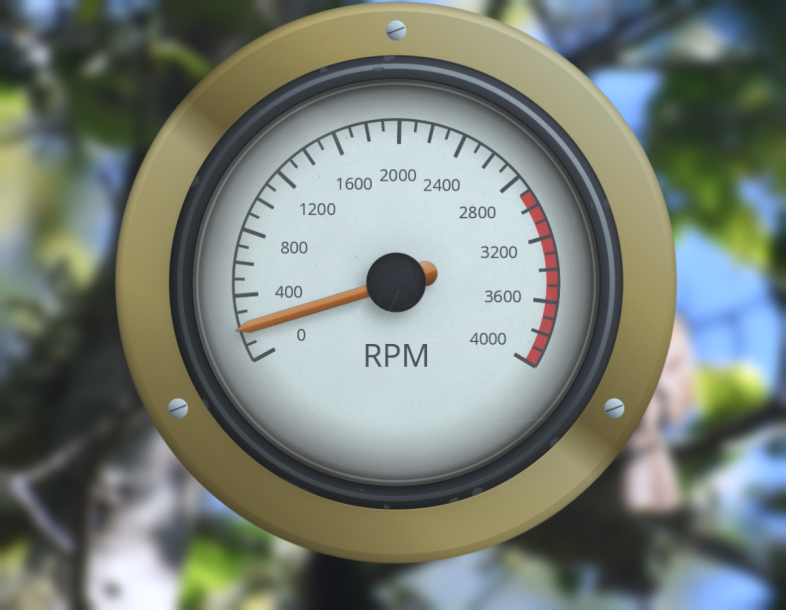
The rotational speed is 200rpm
